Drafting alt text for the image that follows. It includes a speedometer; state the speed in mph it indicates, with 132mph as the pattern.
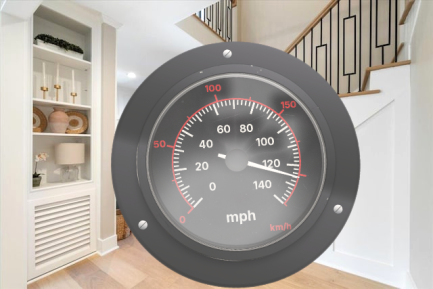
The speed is 126mph
